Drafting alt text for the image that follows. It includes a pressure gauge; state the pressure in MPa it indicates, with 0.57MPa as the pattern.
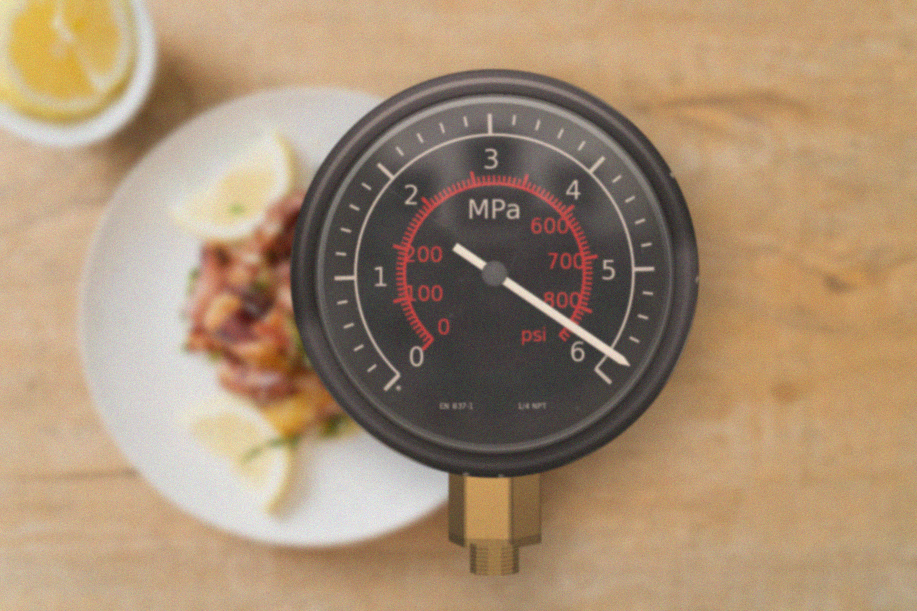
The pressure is 5.8MPa
